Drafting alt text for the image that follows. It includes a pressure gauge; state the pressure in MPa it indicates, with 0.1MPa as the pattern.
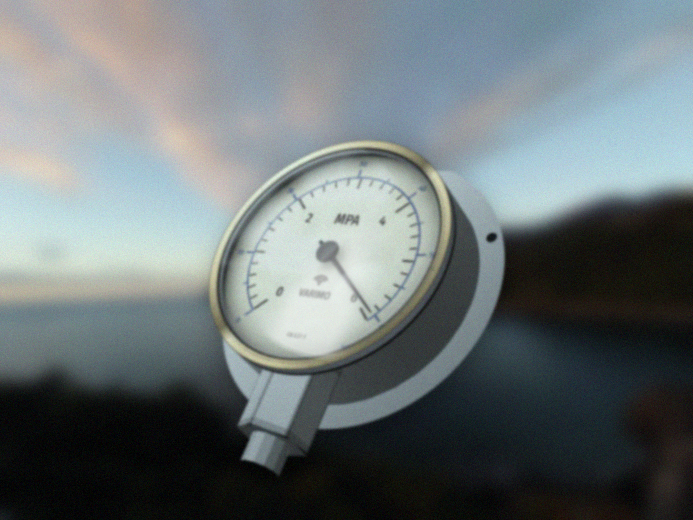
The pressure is 5.9MPa
